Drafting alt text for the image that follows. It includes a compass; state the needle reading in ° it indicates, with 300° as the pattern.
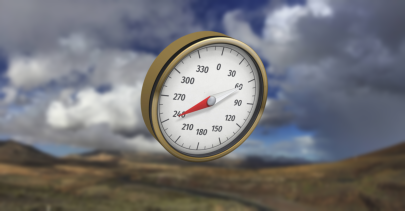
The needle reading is 240°
